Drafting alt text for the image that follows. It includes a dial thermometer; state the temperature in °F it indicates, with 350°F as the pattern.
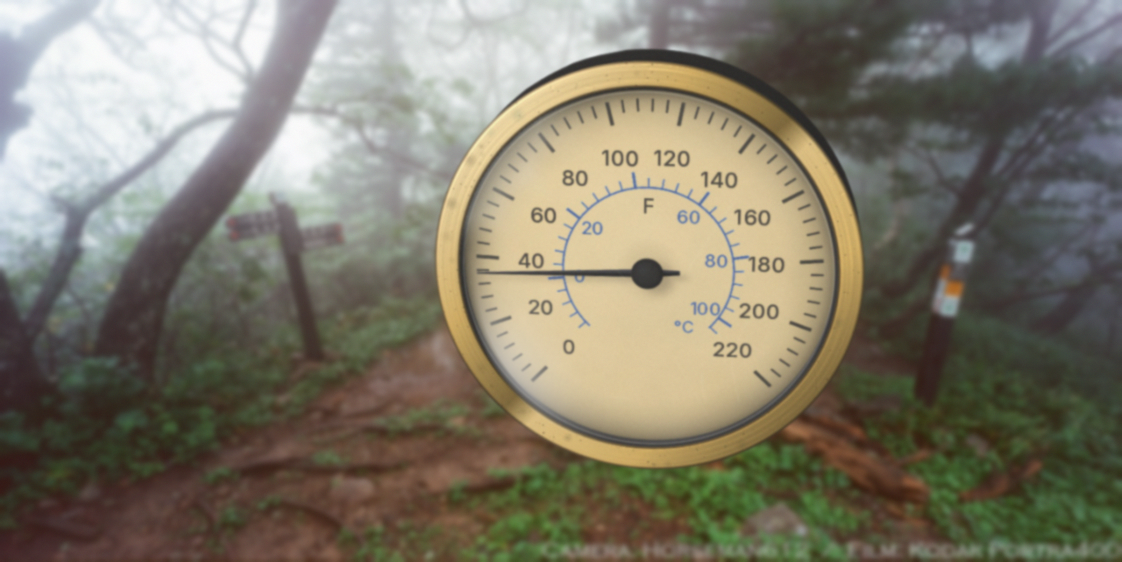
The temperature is 36°F
